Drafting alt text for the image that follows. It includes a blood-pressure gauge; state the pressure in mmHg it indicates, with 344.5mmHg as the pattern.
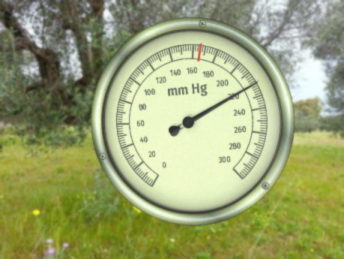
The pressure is 220mmHg
